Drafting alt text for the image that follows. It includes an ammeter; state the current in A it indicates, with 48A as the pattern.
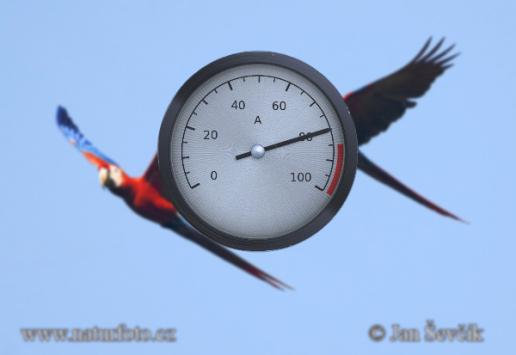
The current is 80A
